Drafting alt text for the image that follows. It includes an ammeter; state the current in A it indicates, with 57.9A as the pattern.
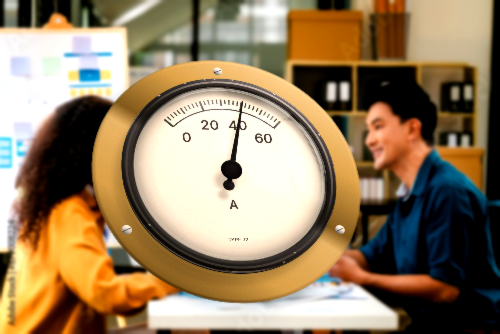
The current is 40A
